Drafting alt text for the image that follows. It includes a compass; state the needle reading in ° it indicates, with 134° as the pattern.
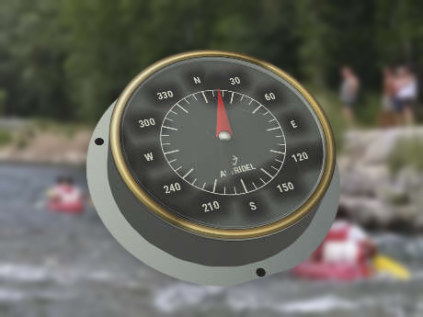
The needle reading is 15°
